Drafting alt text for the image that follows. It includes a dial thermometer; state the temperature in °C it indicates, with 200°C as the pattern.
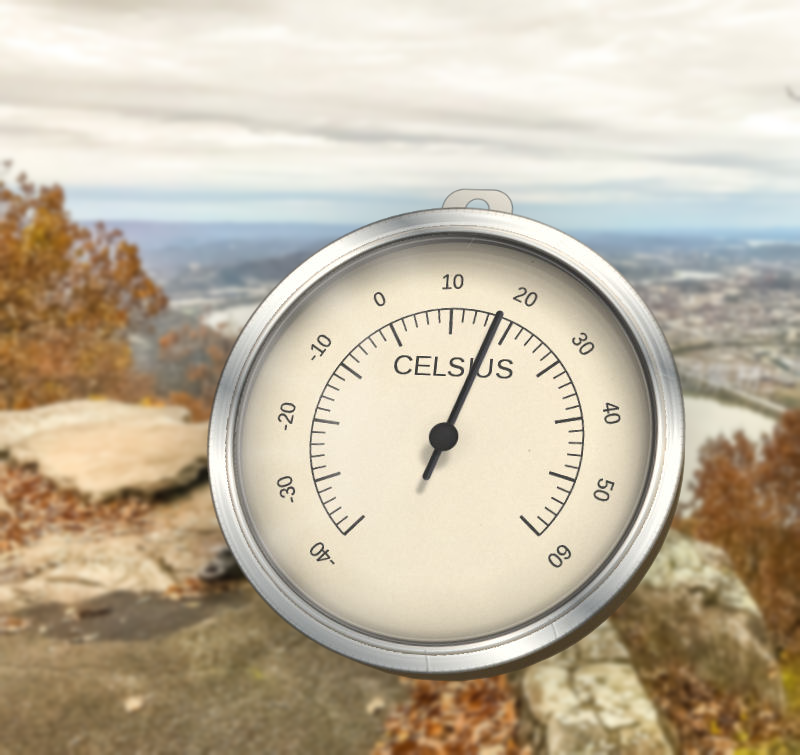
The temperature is 18°C
